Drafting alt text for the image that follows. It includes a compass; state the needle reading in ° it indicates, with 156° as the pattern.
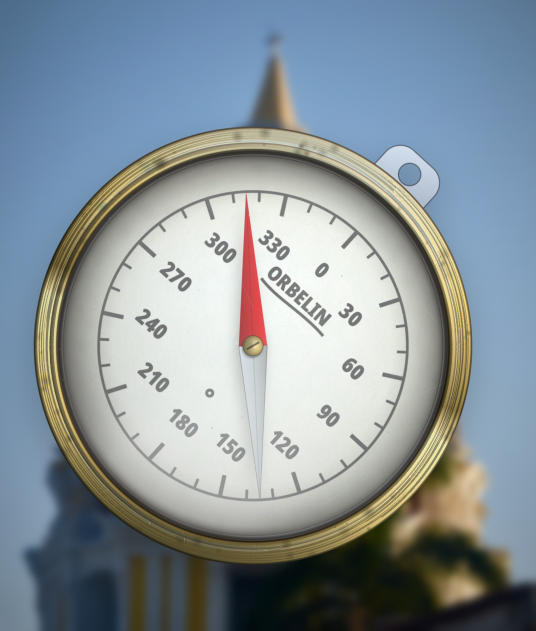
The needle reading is 315°
